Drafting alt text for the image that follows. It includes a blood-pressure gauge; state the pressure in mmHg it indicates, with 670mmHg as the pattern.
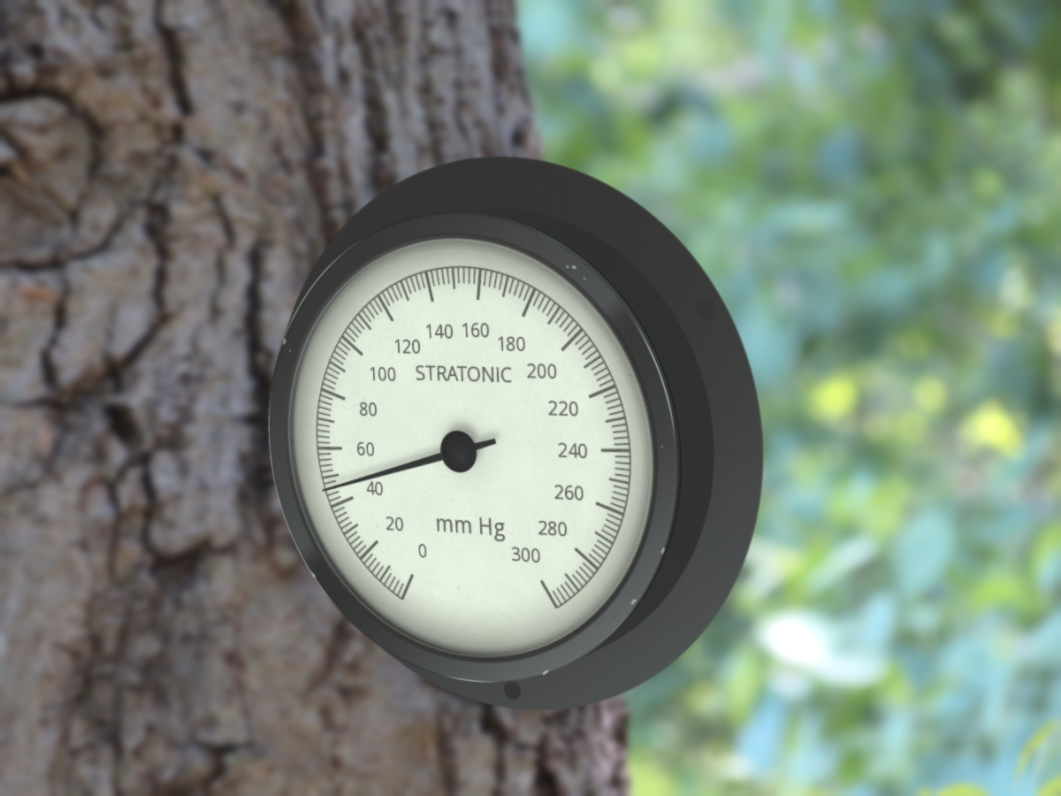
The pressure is 46mmHg
